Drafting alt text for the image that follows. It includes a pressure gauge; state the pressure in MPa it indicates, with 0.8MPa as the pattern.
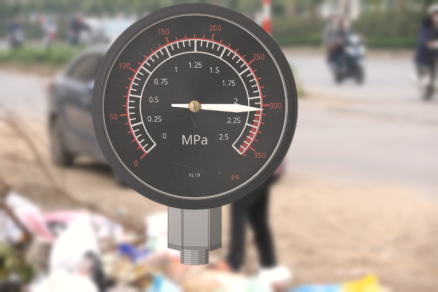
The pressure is 2.1MPa
